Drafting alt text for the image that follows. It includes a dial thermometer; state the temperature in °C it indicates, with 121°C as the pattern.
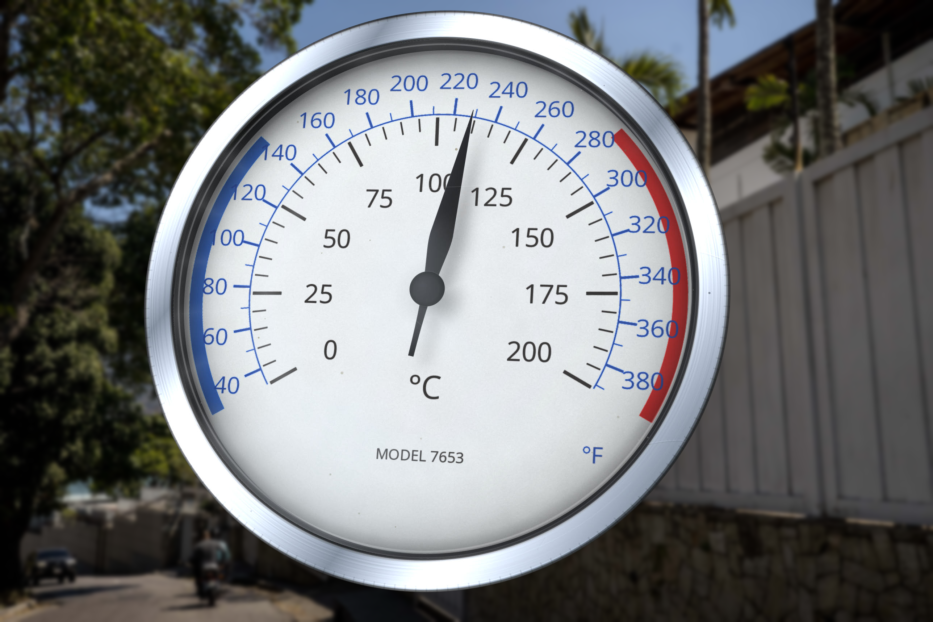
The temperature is 110°C
